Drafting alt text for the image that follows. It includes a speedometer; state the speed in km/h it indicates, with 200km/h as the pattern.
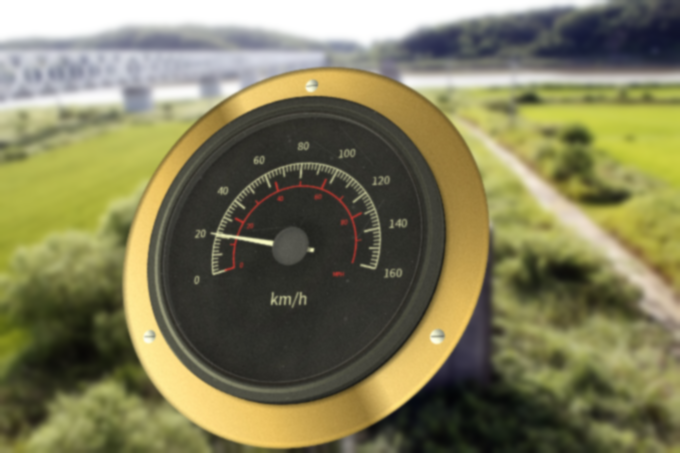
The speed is 20km/h
